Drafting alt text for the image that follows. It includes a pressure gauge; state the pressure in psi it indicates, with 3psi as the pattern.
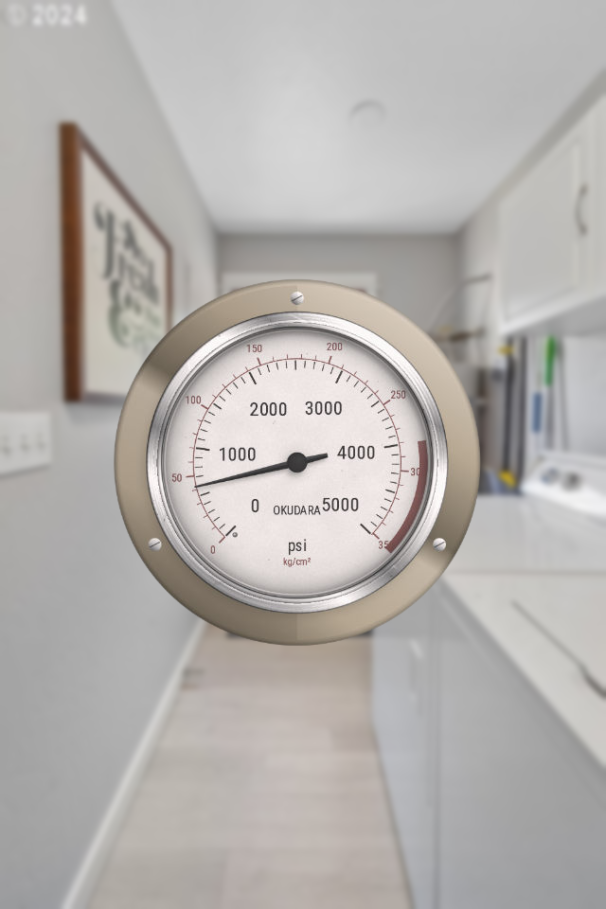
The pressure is 600psi
